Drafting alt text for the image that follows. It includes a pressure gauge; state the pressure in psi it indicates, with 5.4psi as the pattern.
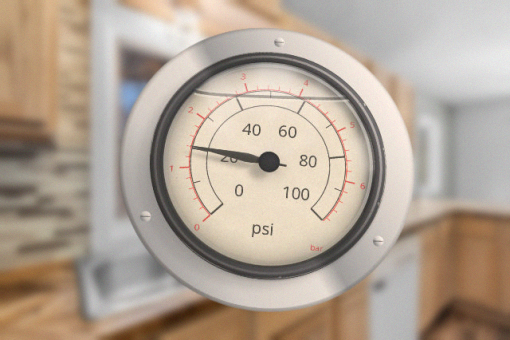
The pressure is 20psi
